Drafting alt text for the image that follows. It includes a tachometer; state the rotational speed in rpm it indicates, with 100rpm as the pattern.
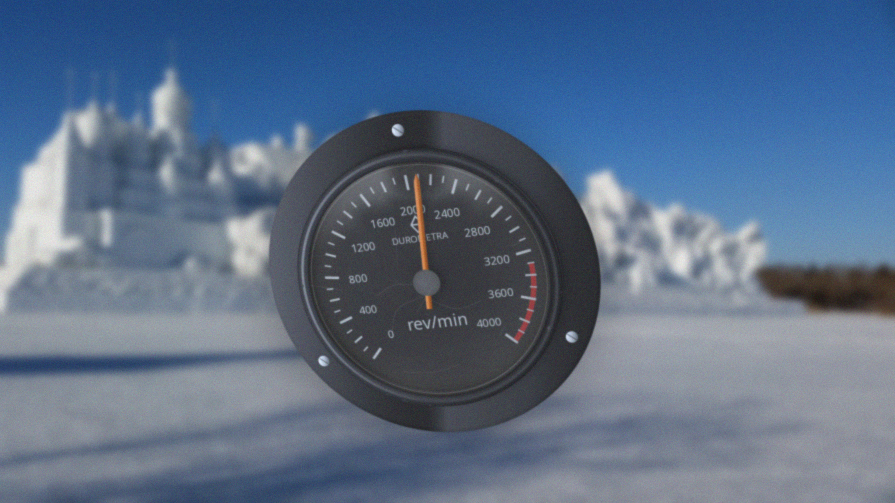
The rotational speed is 2100rpm
